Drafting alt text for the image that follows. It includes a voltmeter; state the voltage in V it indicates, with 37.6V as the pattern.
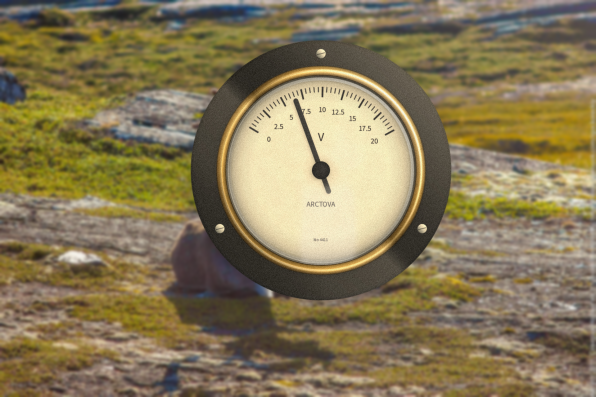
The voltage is 6.5V
